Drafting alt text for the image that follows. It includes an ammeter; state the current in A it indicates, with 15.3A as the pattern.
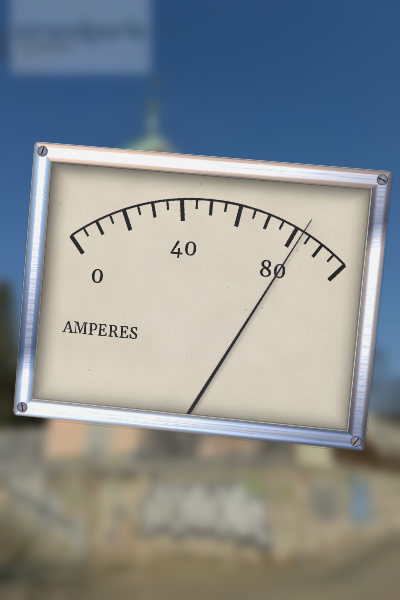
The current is 82.5A
